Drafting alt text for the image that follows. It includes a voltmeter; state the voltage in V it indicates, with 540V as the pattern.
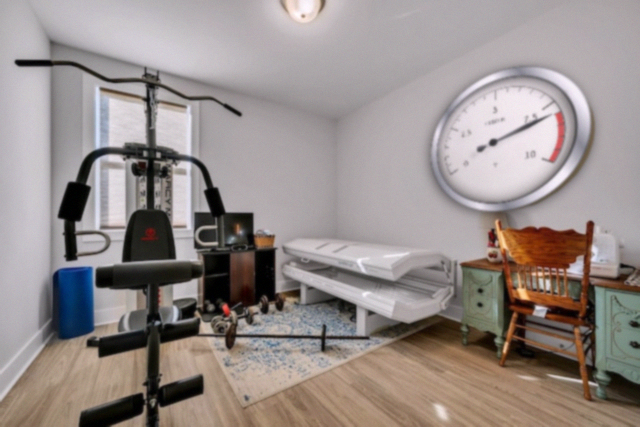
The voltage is 8V
